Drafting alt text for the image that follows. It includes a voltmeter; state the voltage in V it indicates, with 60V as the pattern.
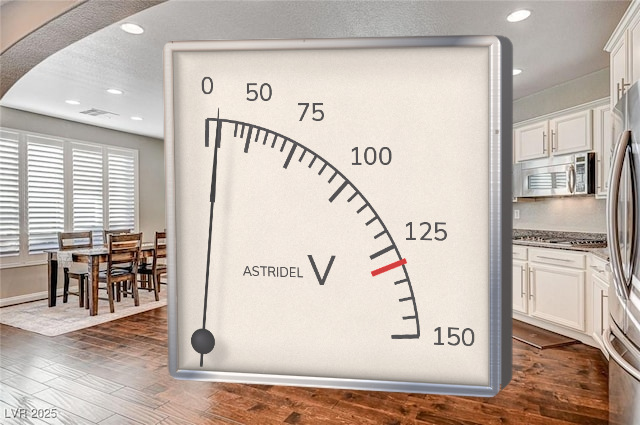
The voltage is 25V
